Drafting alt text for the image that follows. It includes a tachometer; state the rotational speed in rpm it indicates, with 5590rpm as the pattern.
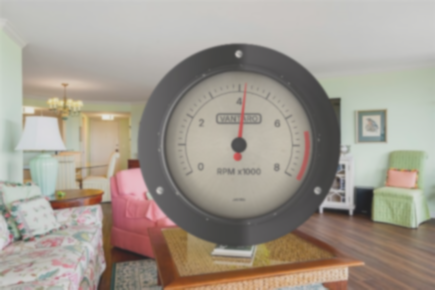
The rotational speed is 4200rpm
